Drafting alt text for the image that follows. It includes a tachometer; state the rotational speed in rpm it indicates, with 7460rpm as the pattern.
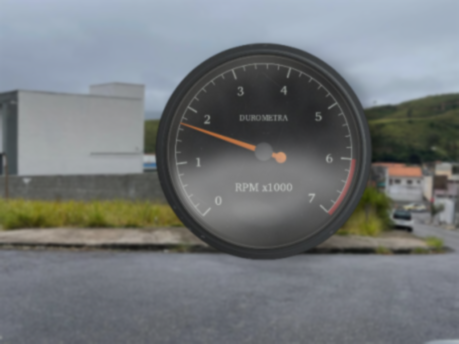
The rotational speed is 1700rpm
